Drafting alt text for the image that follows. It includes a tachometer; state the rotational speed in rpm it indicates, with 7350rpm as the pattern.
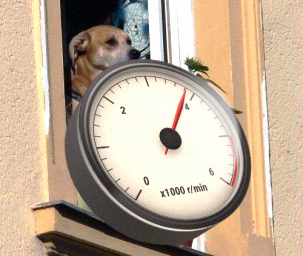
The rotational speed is 3800rpm
